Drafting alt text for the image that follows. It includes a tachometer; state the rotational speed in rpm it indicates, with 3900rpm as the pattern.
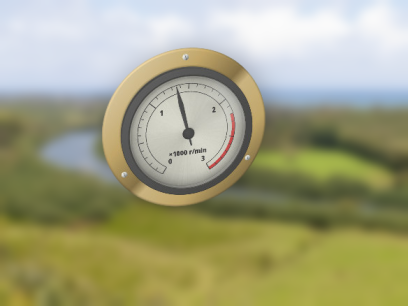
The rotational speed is 1350rpm
